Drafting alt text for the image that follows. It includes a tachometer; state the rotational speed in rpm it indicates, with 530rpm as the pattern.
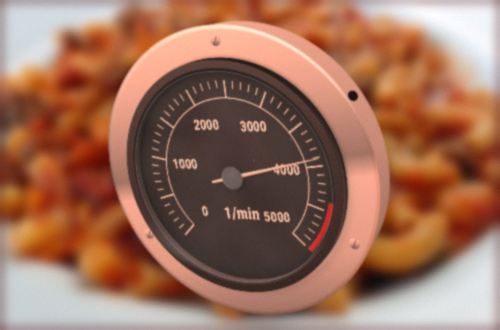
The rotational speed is 3900rpm
